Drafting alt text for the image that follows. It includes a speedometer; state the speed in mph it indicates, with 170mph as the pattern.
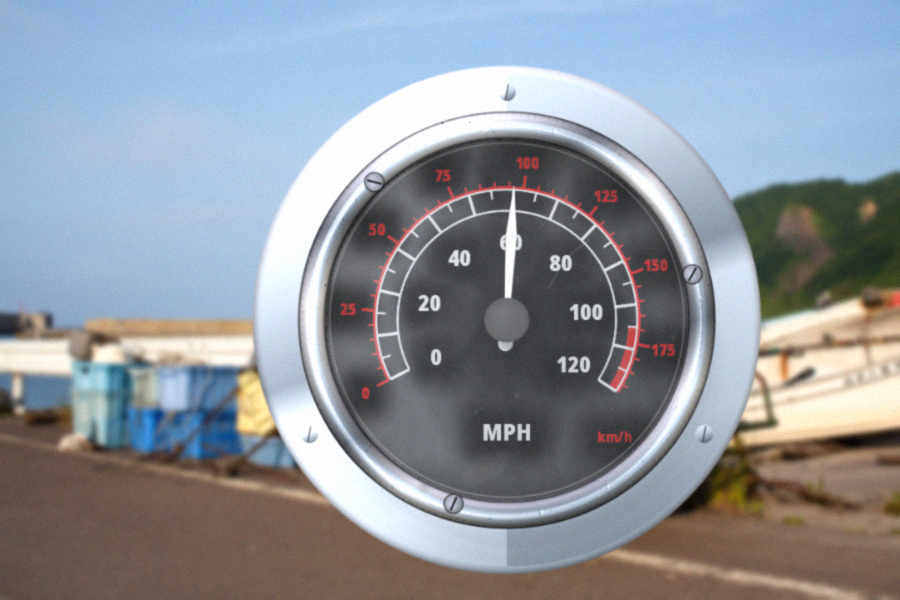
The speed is 60mph
